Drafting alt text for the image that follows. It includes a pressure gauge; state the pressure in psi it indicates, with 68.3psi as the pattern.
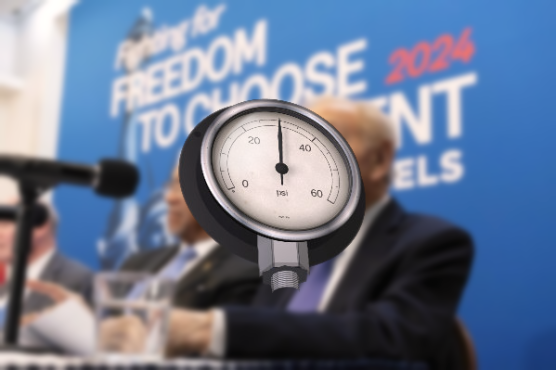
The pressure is 30psi
